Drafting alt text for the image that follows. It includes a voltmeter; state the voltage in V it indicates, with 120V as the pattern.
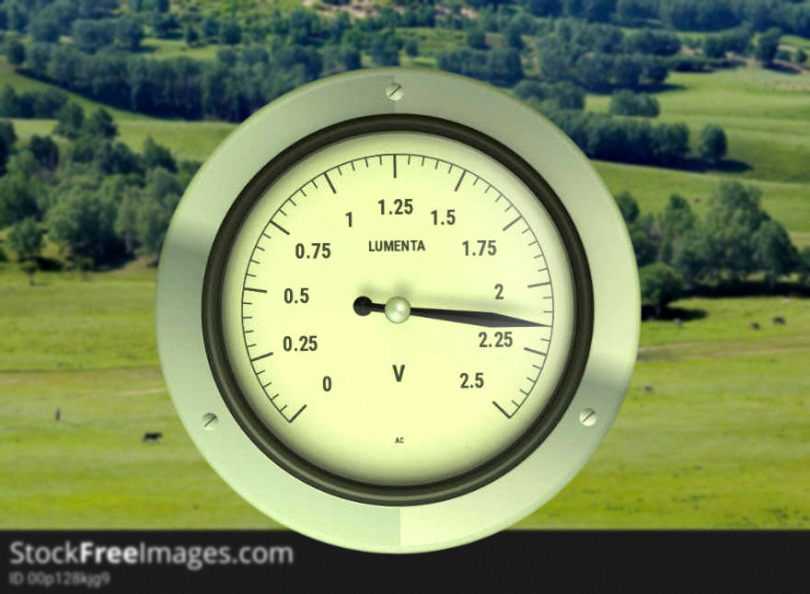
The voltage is 2.15V
